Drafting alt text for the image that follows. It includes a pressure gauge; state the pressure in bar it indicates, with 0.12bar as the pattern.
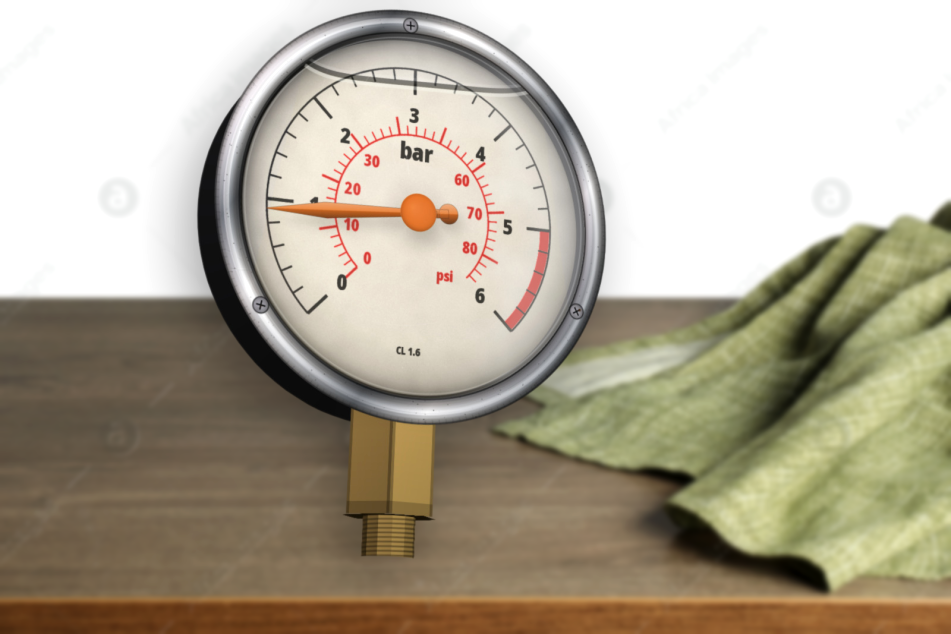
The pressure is 0.9bar
